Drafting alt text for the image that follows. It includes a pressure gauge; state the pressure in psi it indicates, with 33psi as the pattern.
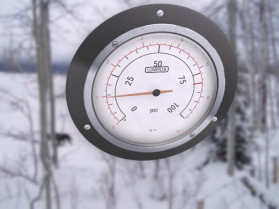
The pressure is 15psi
